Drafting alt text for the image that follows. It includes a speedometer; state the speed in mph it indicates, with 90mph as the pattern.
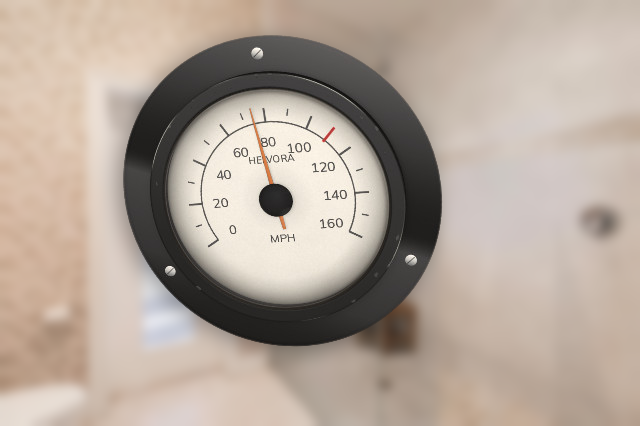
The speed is 75mph
